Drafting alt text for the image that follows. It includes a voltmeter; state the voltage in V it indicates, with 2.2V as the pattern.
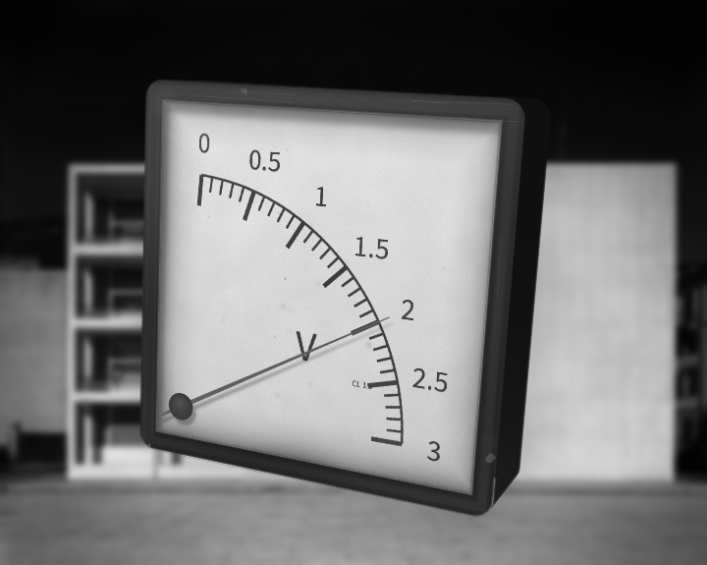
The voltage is 2V
